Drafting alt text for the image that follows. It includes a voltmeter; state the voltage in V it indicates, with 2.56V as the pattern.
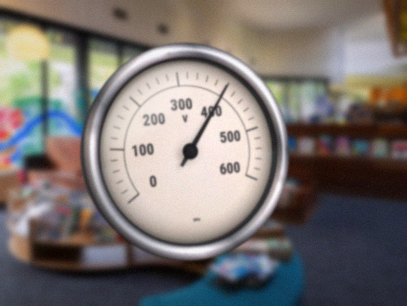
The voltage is 400V
